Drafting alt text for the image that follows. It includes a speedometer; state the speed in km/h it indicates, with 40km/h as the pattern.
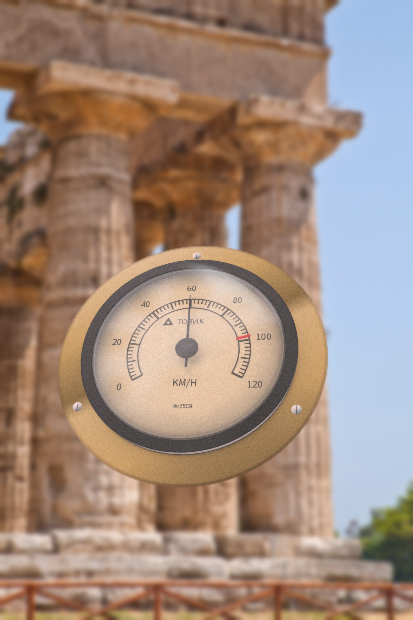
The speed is 60km/h
